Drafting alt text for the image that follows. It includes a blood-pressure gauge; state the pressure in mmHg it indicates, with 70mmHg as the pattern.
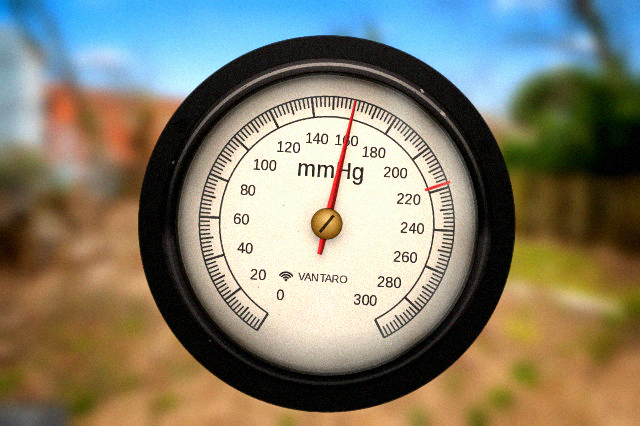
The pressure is 160mmHg
